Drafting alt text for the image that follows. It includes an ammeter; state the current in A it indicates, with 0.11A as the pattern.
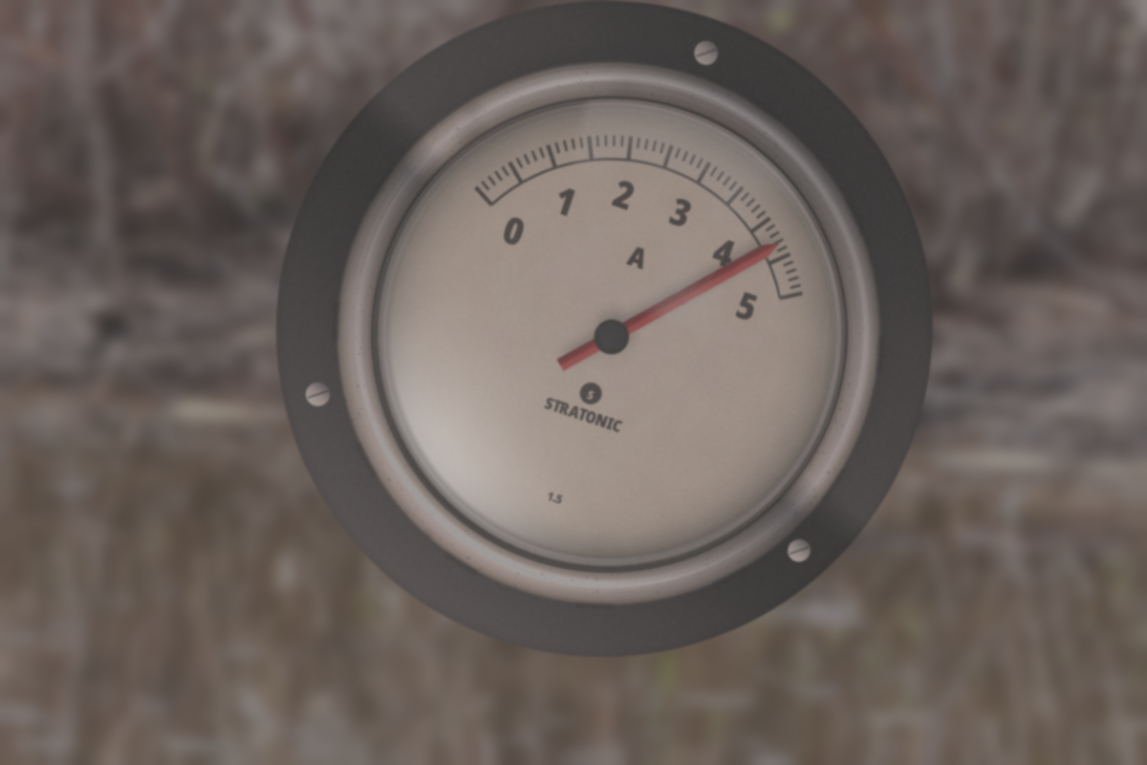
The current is 4.3A
